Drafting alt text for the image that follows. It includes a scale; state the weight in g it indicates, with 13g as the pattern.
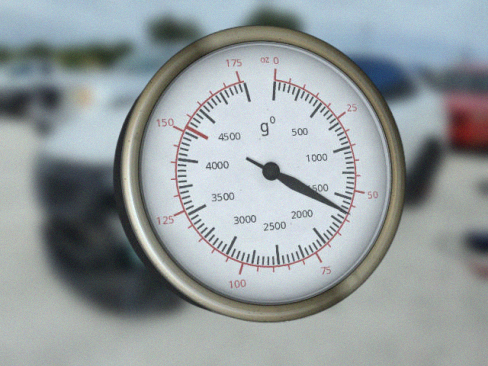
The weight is 1650g
